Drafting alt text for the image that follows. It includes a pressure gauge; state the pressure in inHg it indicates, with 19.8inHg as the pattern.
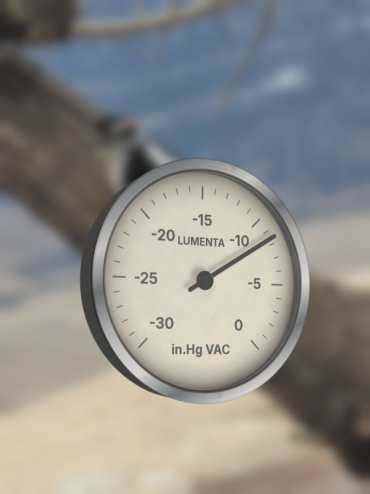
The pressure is -8.5inHg
